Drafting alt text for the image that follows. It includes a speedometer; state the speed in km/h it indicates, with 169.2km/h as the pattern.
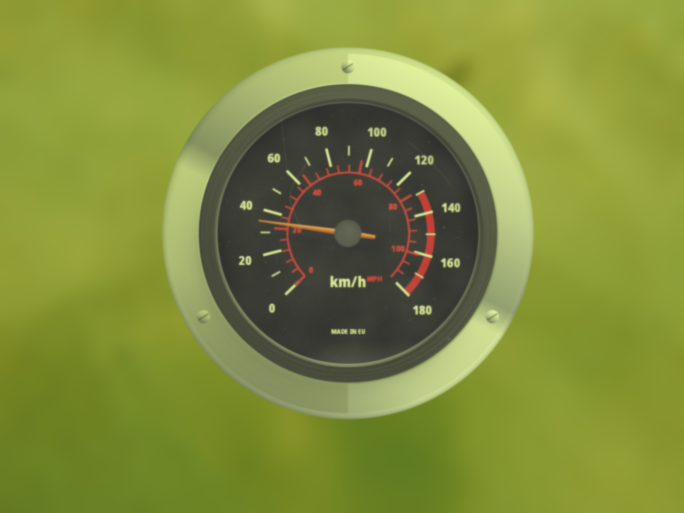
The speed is 35km/h
